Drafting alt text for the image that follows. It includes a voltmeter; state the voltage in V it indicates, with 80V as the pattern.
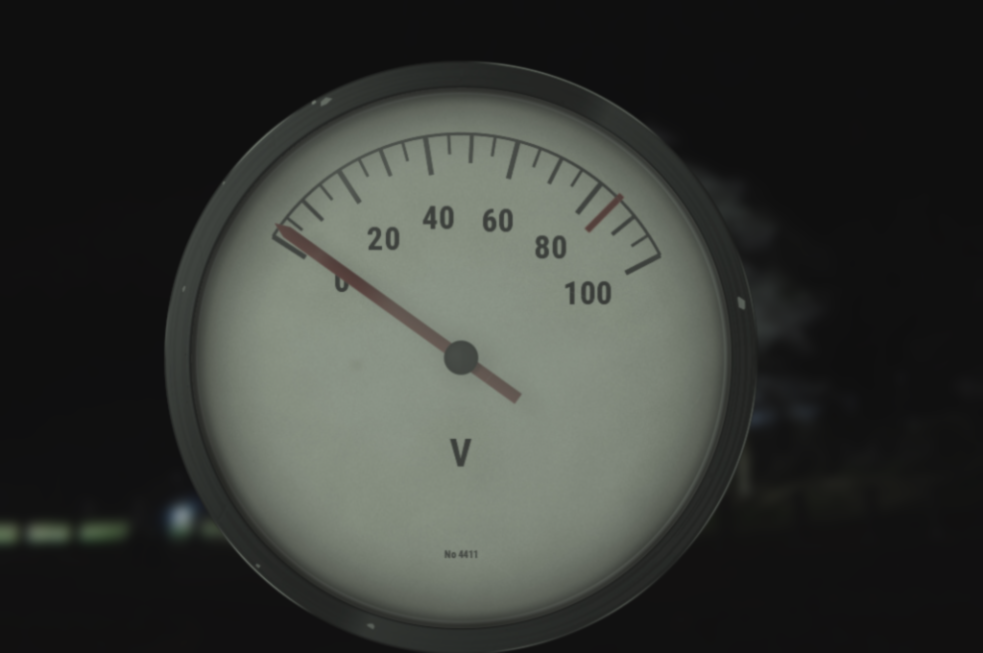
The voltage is 2.5V
